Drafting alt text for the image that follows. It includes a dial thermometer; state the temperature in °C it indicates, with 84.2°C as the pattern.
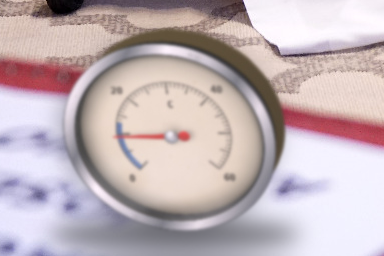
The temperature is 10°C
